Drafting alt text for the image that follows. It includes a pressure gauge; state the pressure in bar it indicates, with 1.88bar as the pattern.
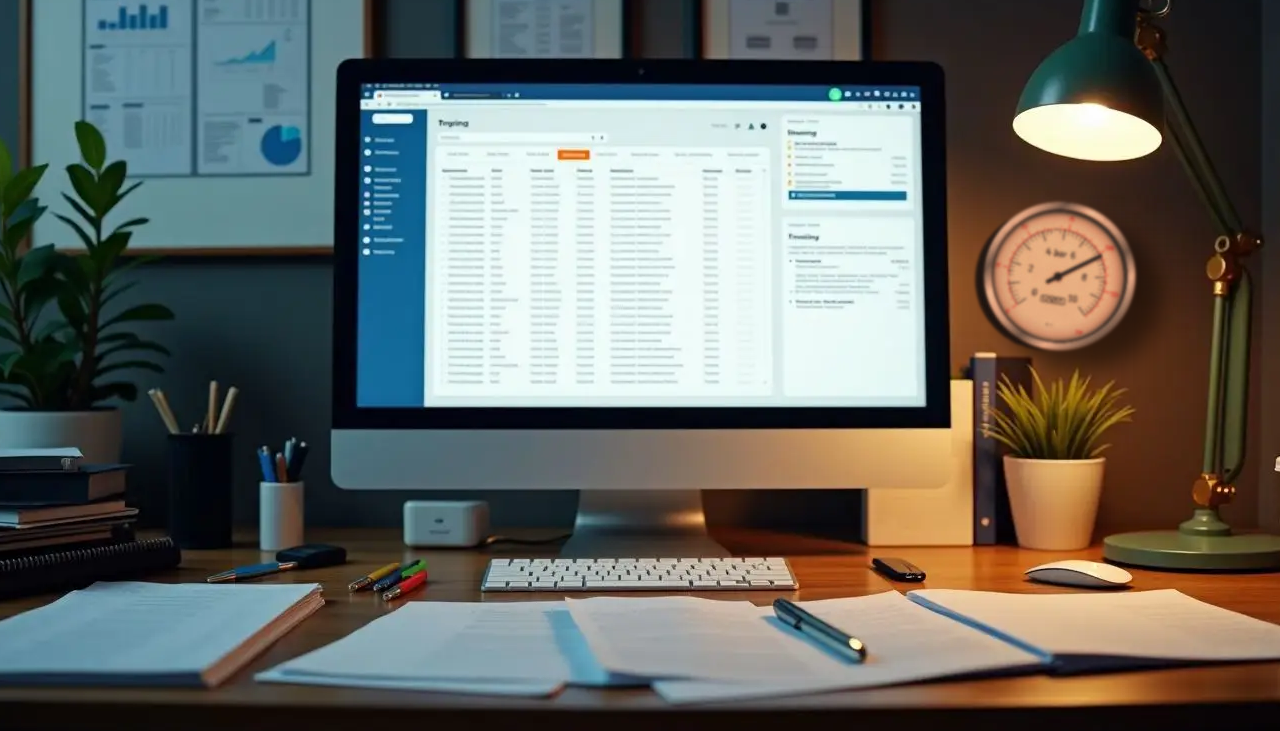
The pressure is 7bar
